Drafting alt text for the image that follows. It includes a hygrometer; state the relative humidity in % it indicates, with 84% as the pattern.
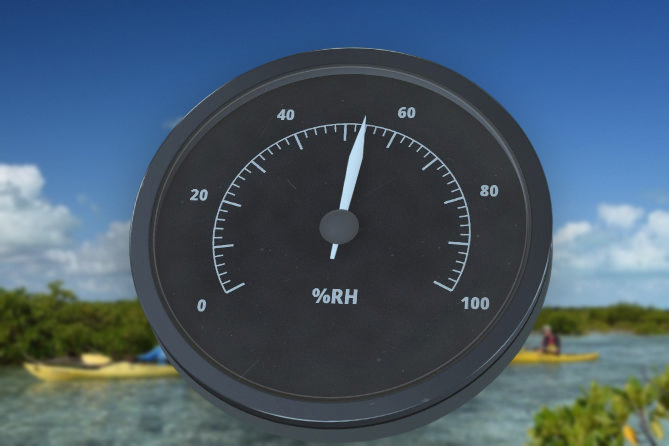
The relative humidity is 54%
